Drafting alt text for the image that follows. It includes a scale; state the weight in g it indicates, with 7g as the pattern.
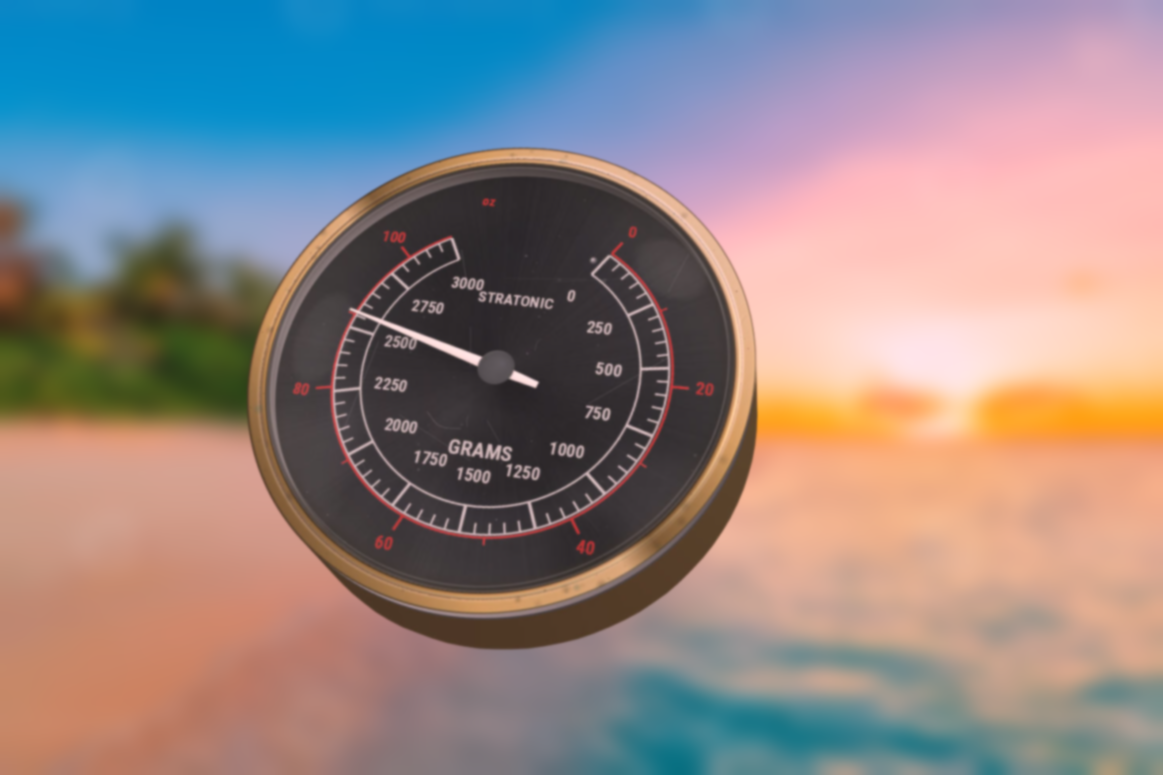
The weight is 2550g
